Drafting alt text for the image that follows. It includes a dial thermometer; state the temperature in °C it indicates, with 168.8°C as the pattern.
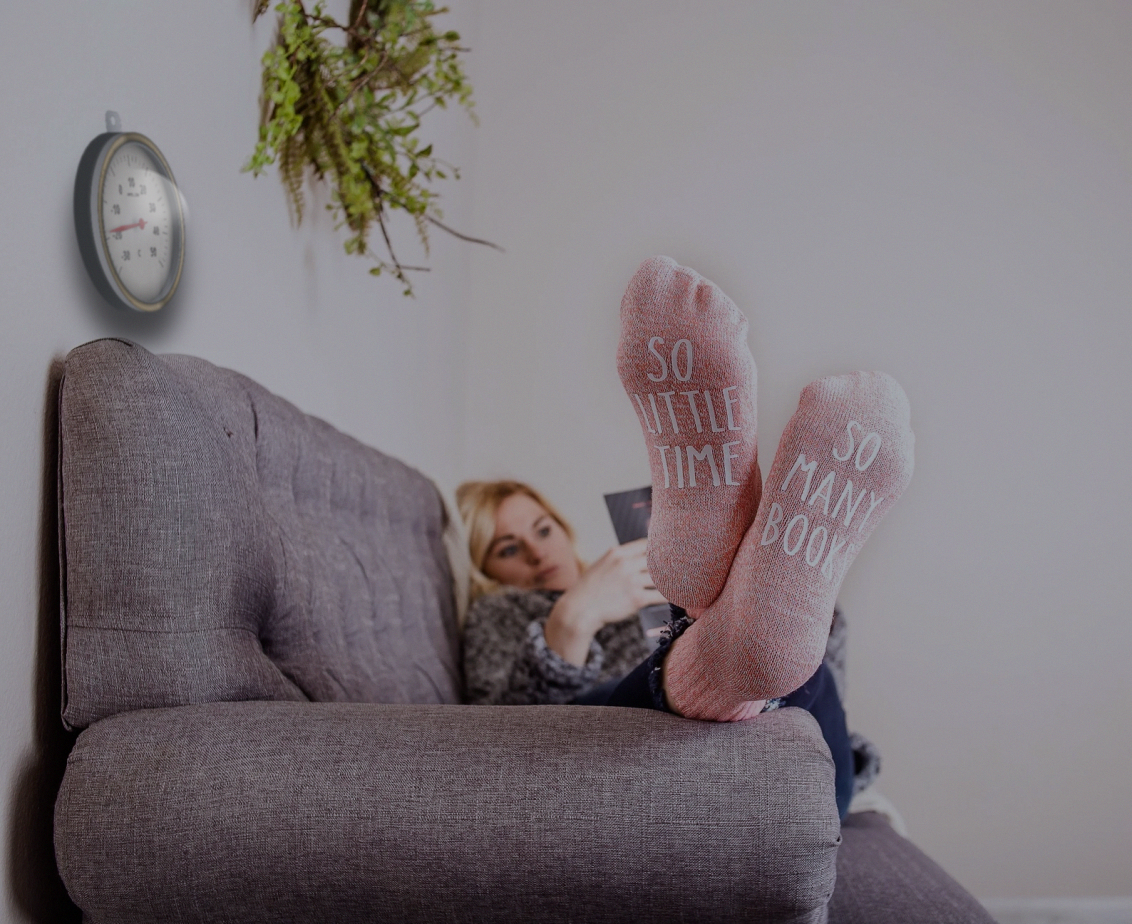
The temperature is -18°C
